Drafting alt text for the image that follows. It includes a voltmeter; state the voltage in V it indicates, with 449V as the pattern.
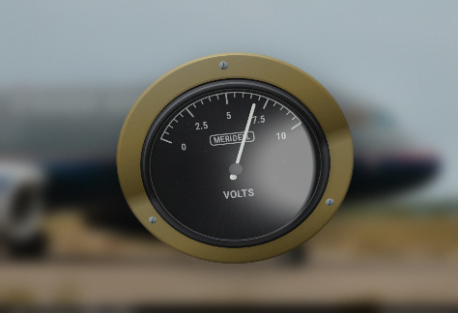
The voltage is 6.75V
